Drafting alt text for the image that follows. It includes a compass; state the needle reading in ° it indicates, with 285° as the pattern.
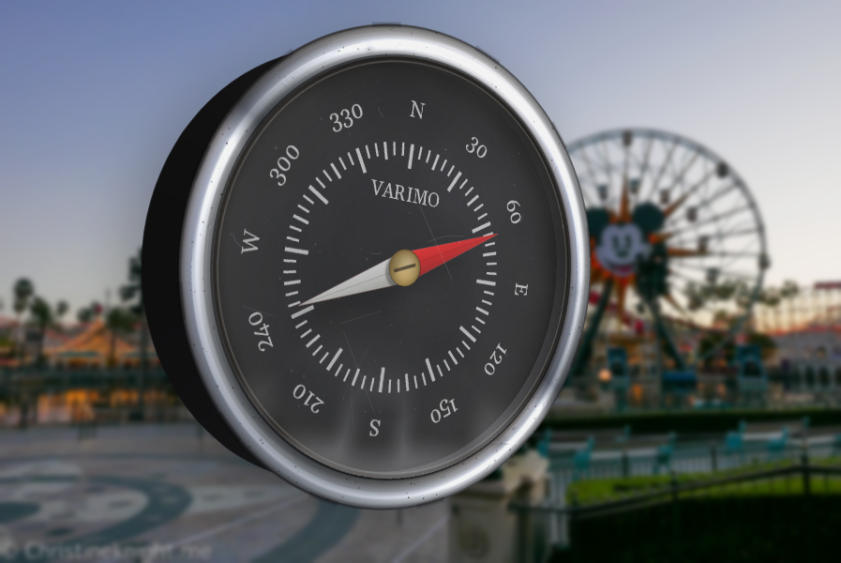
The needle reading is 65°
